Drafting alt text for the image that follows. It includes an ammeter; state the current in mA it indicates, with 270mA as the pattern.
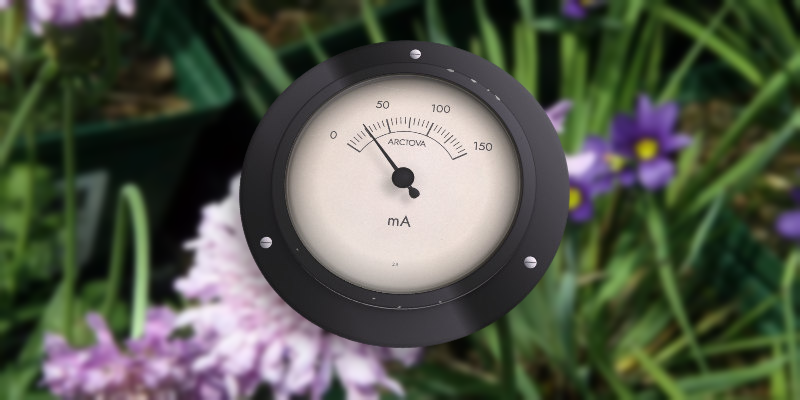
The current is 25mA
